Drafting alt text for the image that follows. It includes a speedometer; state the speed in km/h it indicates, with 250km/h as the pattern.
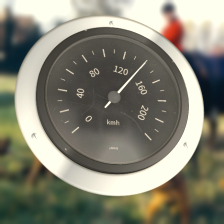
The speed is 140km/h
